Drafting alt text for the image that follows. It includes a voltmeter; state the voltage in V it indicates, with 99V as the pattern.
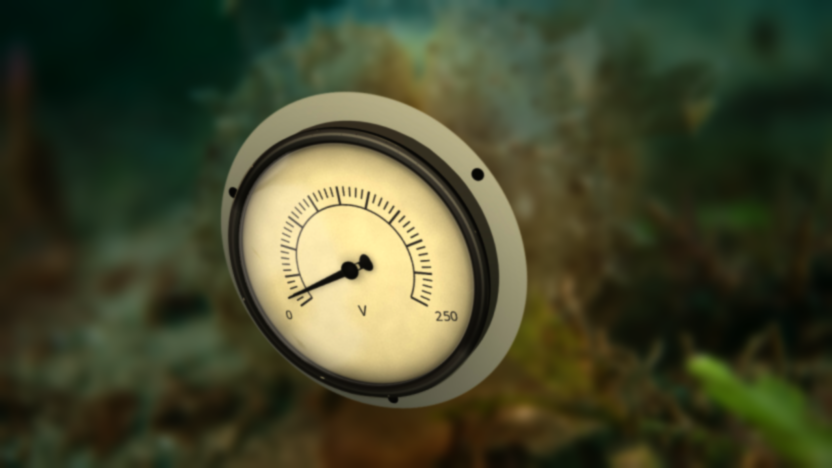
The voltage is 10V
